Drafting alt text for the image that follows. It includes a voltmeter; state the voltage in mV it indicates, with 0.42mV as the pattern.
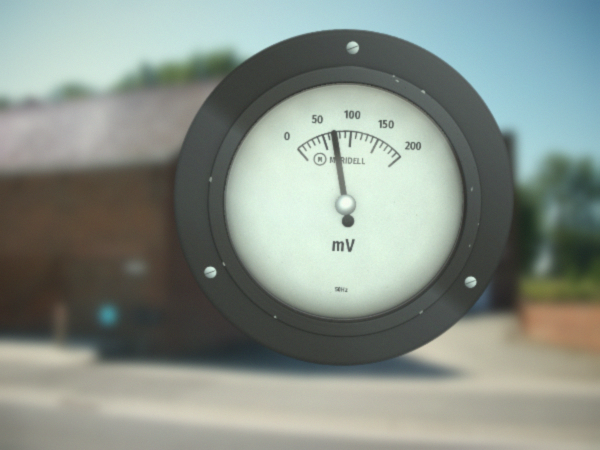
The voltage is 70mV
